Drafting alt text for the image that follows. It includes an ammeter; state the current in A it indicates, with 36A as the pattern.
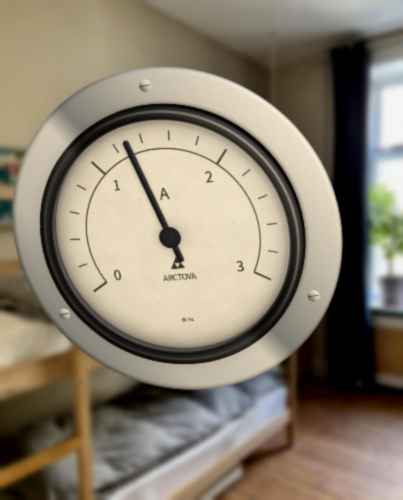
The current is 1.3A
